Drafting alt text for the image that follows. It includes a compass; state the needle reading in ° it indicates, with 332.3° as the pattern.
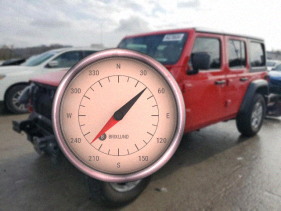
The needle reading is 225°
